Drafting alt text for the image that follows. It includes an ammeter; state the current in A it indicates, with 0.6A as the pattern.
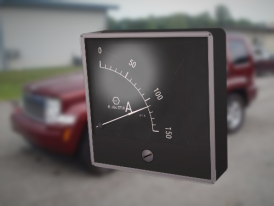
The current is 110A
